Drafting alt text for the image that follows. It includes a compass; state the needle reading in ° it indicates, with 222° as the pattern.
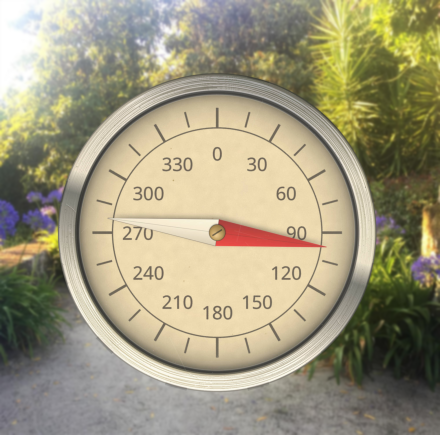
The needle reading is 97.5°
